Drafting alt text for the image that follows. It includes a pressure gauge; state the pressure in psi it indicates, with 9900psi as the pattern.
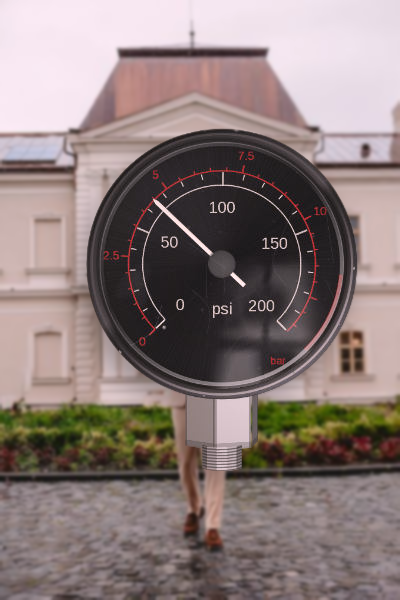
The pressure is 65psi
